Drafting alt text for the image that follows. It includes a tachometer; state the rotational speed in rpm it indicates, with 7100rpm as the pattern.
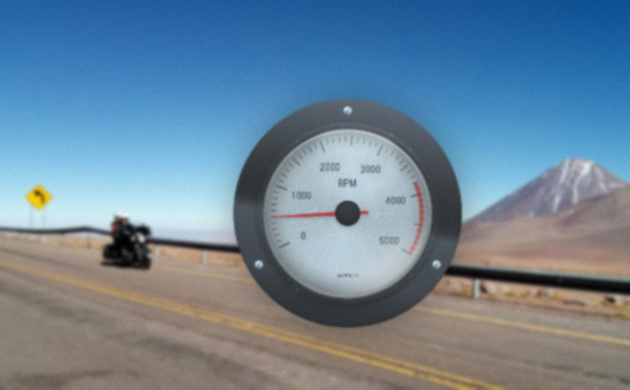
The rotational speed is 500rpm
